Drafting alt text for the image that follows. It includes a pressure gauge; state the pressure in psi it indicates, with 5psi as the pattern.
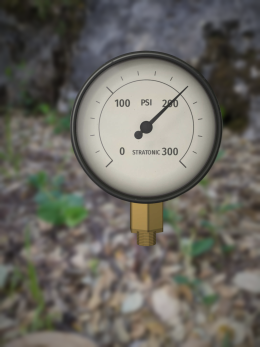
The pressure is 200psi
